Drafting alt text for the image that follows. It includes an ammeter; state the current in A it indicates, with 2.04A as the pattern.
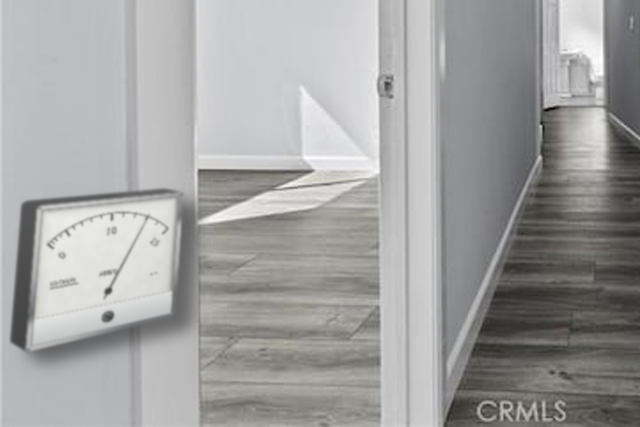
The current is 13A
